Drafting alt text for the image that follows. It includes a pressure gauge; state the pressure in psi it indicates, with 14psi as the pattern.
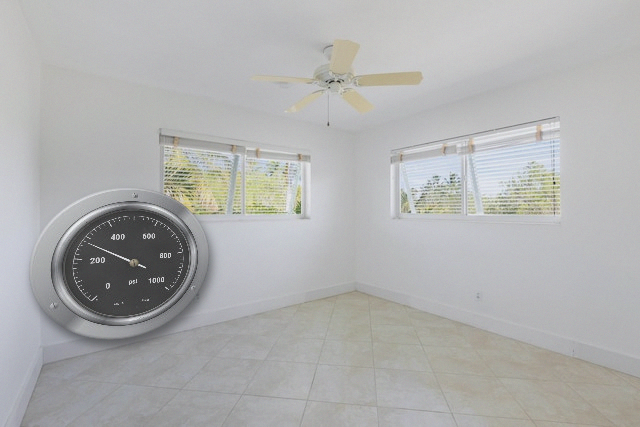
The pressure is 280psi
